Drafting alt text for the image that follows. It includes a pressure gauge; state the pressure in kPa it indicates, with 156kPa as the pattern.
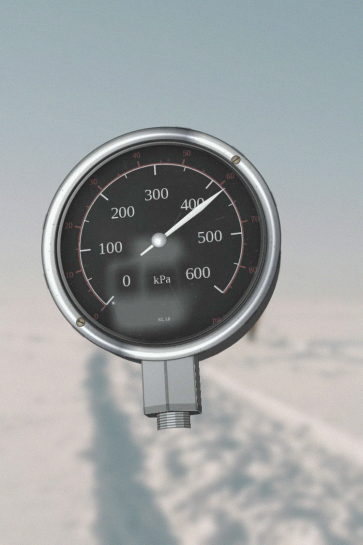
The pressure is 425kPa
